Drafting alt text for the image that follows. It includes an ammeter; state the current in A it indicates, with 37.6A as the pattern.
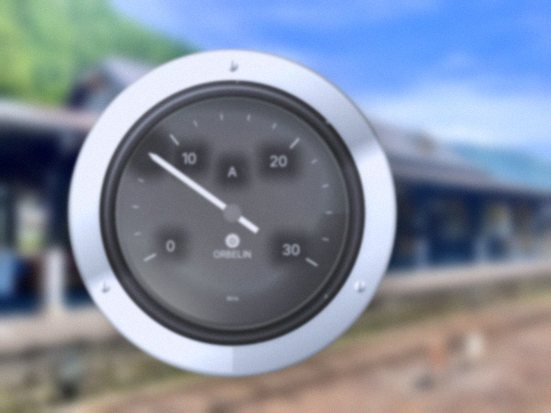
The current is 8A
